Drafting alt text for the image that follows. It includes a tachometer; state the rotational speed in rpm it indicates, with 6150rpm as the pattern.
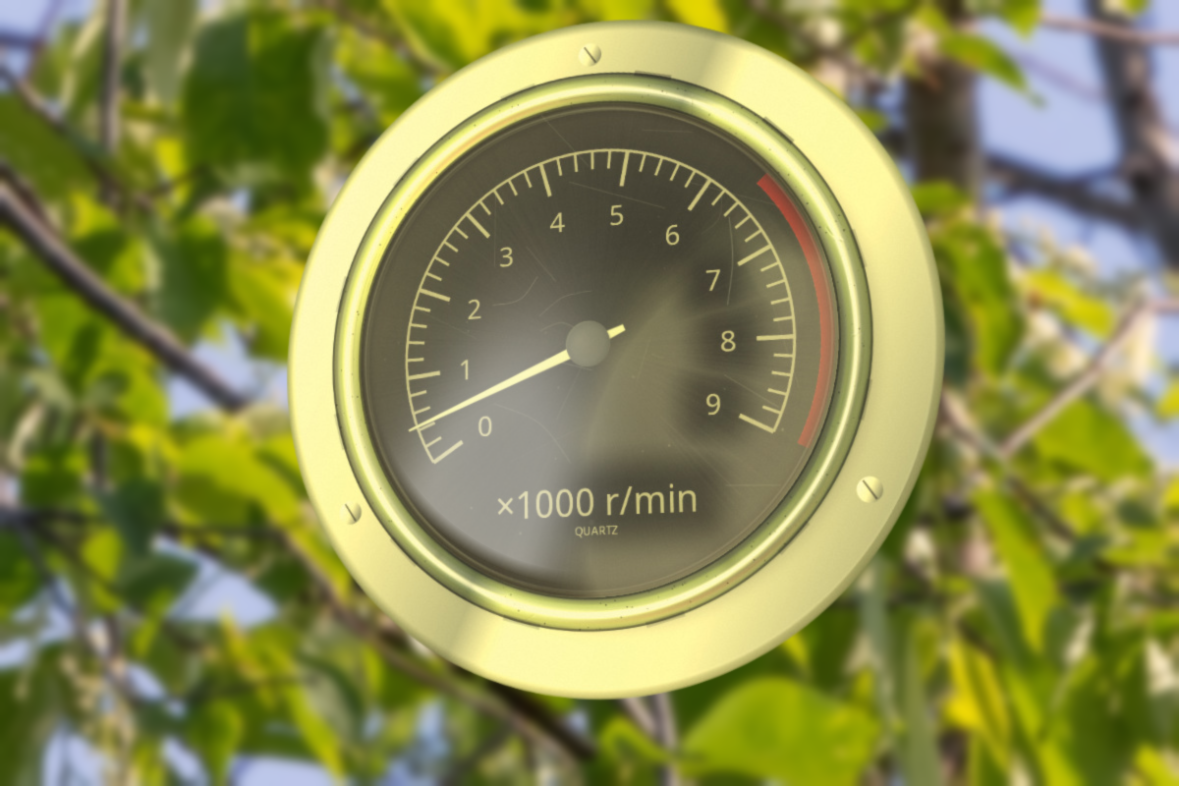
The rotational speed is 400rpm
